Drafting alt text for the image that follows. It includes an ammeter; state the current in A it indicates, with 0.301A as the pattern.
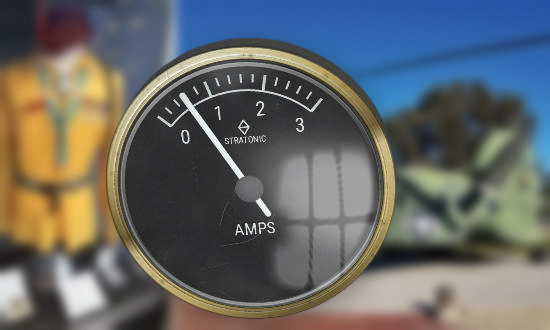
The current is 0.6A
